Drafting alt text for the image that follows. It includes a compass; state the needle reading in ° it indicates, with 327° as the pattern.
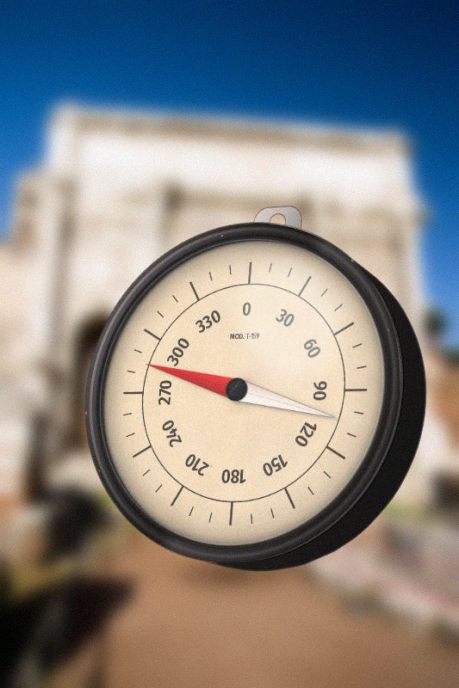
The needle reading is 285°
